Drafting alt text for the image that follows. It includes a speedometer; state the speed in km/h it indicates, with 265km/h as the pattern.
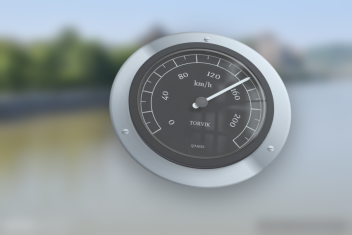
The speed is 150km/h
